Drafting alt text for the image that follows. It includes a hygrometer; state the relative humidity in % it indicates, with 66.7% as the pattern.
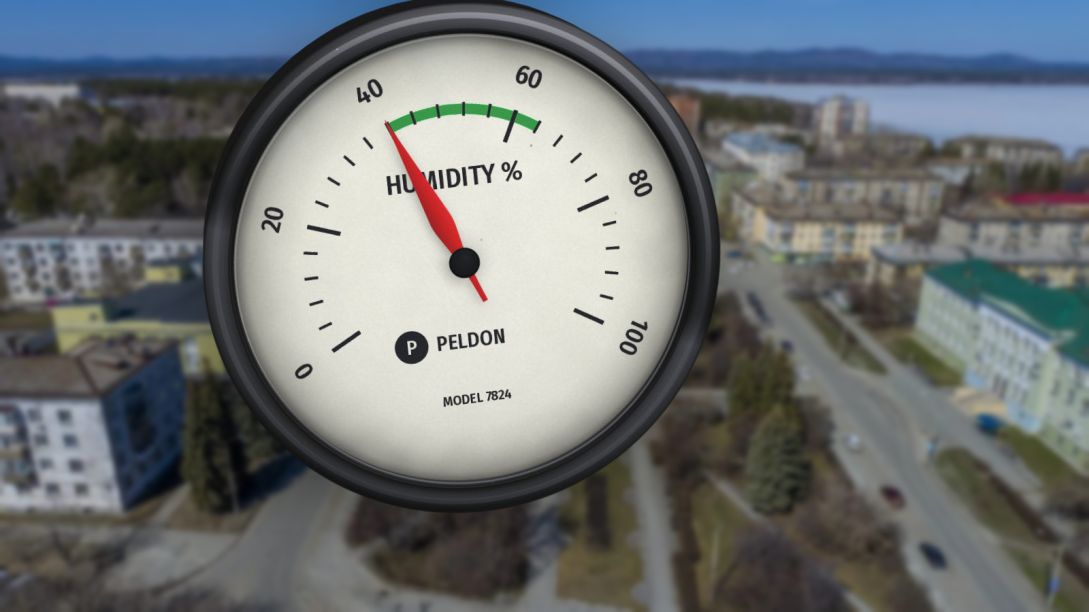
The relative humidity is 40%
